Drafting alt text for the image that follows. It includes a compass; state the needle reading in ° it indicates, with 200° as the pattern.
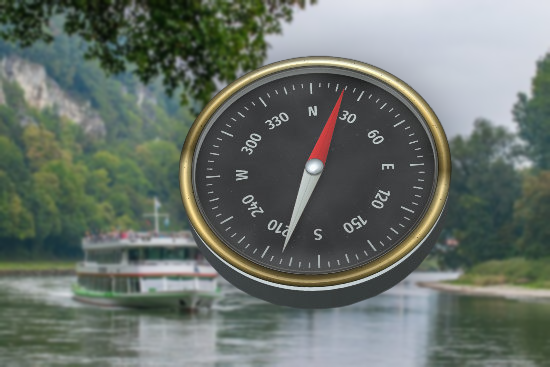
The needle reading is 20°
